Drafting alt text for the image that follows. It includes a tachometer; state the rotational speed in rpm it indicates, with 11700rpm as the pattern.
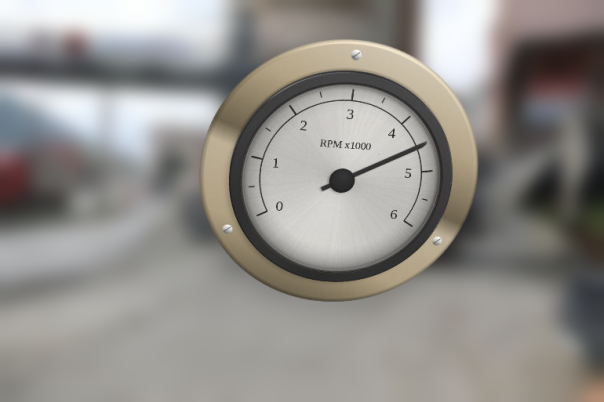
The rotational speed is 4500rpm
